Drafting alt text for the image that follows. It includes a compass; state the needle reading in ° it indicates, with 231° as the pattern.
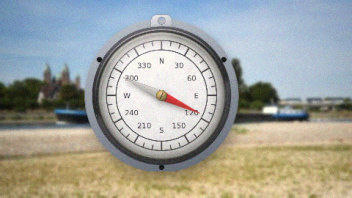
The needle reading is 115°
